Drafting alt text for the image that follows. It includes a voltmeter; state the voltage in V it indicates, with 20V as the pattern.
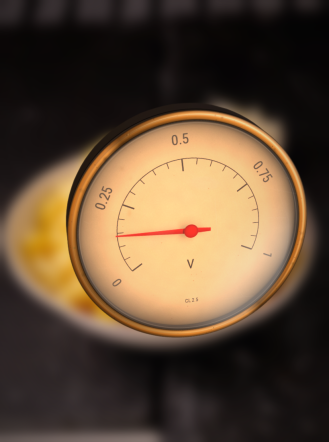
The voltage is 0.15V
